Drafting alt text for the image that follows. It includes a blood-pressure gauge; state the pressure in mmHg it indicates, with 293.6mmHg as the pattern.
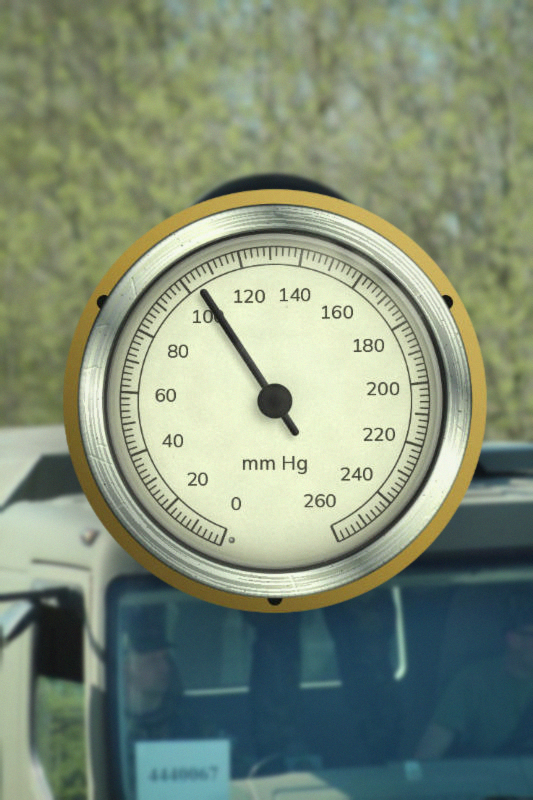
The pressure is 104mmHg
